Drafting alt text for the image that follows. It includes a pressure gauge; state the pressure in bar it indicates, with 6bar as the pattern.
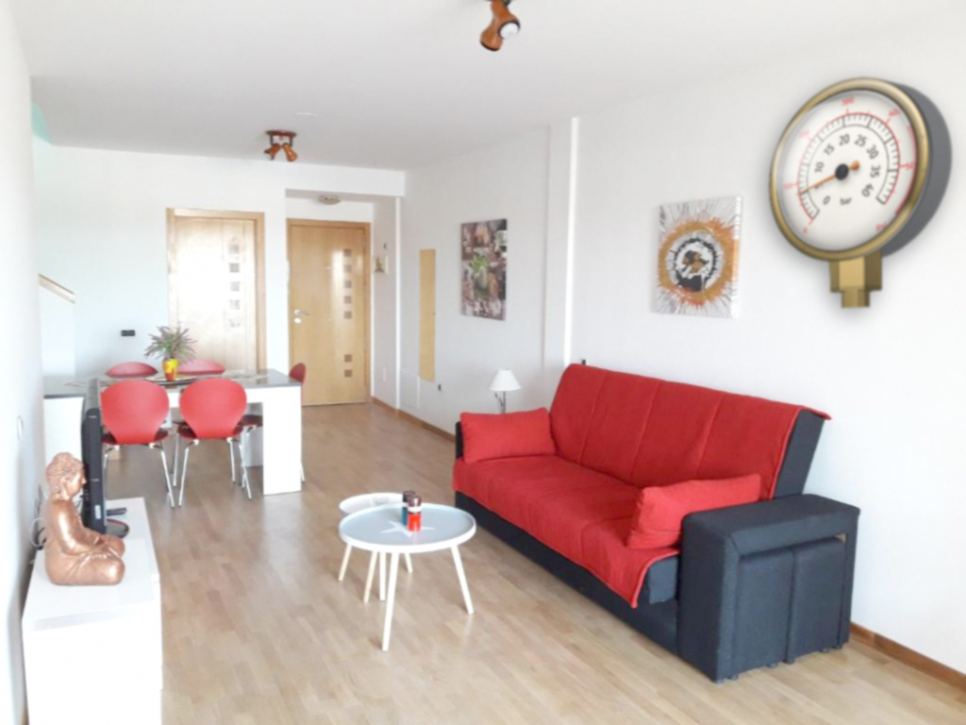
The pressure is 5bar
